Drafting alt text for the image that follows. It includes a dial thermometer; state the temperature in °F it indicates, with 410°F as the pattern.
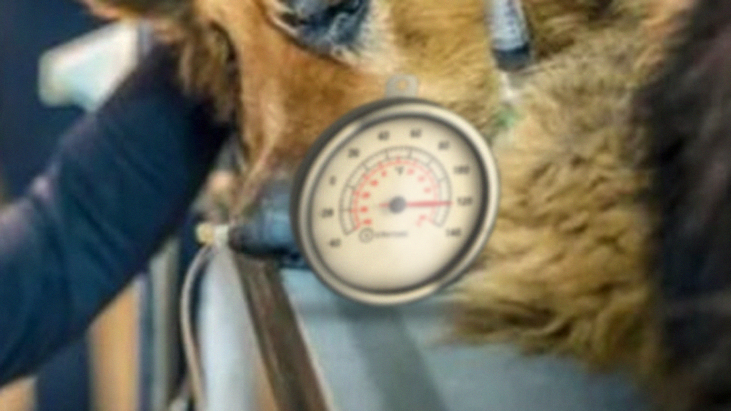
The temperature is 120°F
